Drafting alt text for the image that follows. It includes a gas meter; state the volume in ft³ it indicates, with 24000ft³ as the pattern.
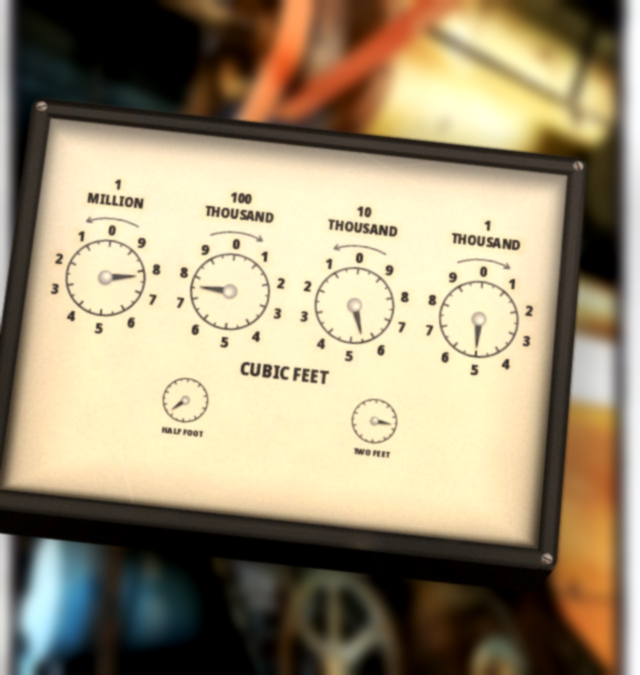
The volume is 775500ft³
